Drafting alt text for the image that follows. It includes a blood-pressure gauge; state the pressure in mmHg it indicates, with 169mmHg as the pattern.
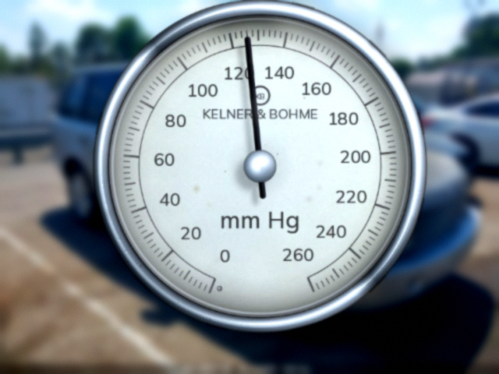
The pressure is 126mmHg
